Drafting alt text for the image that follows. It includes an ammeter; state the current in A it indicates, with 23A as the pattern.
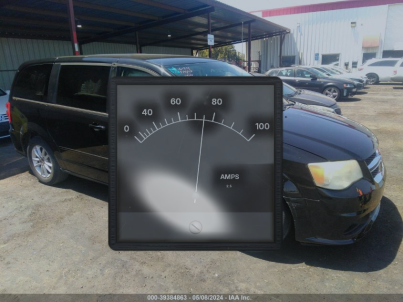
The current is 75A
